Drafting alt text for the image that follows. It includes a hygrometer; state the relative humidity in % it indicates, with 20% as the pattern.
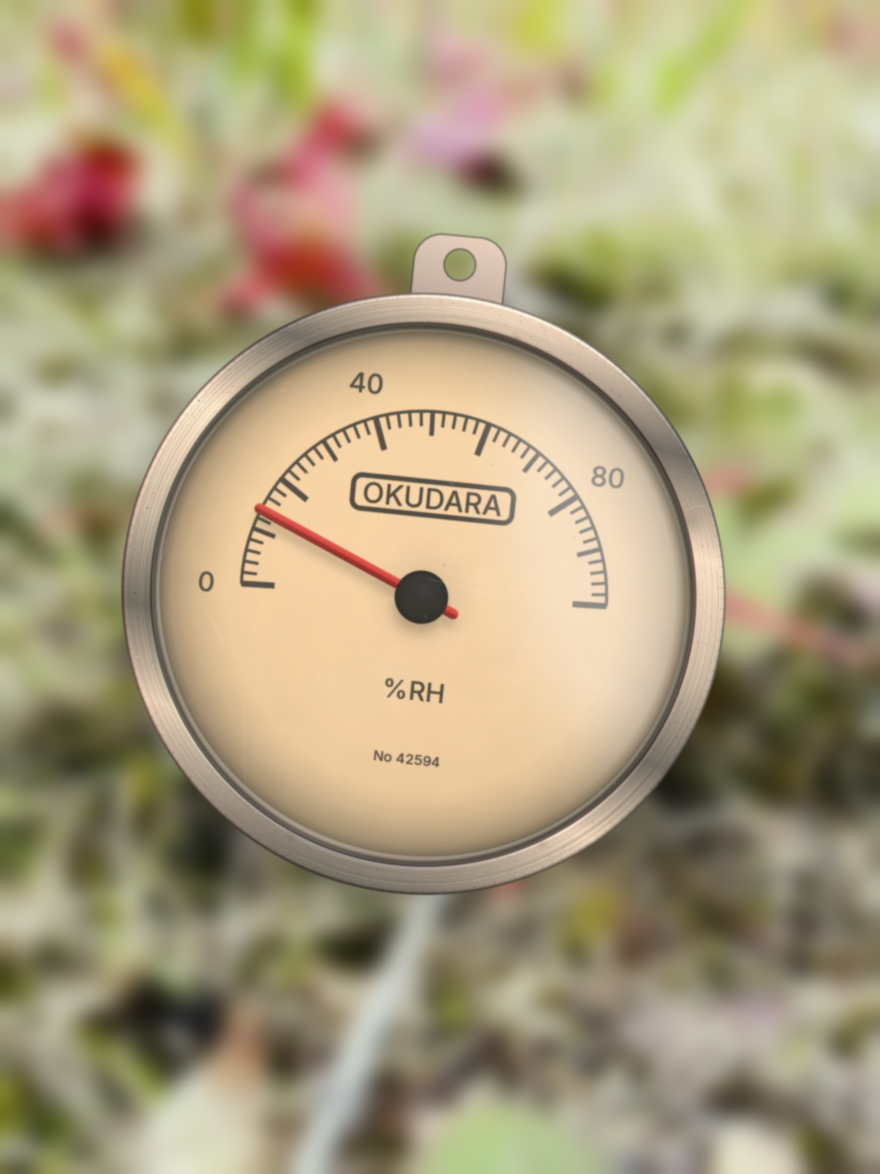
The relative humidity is 14%
